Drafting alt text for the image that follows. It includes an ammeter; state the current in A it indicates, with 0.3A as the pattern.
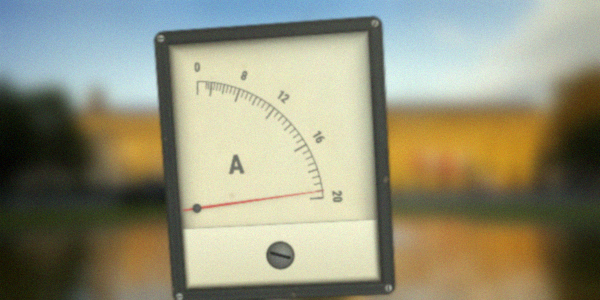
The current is 19.5A
